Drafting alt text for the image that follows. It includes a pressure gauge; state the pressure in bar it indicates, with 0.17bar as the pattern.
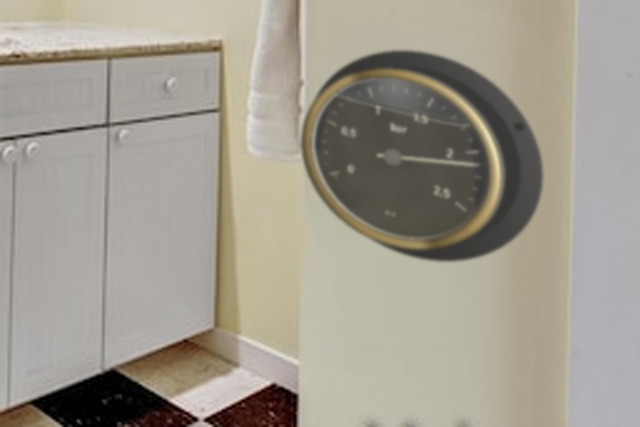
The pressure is 2.1bar
